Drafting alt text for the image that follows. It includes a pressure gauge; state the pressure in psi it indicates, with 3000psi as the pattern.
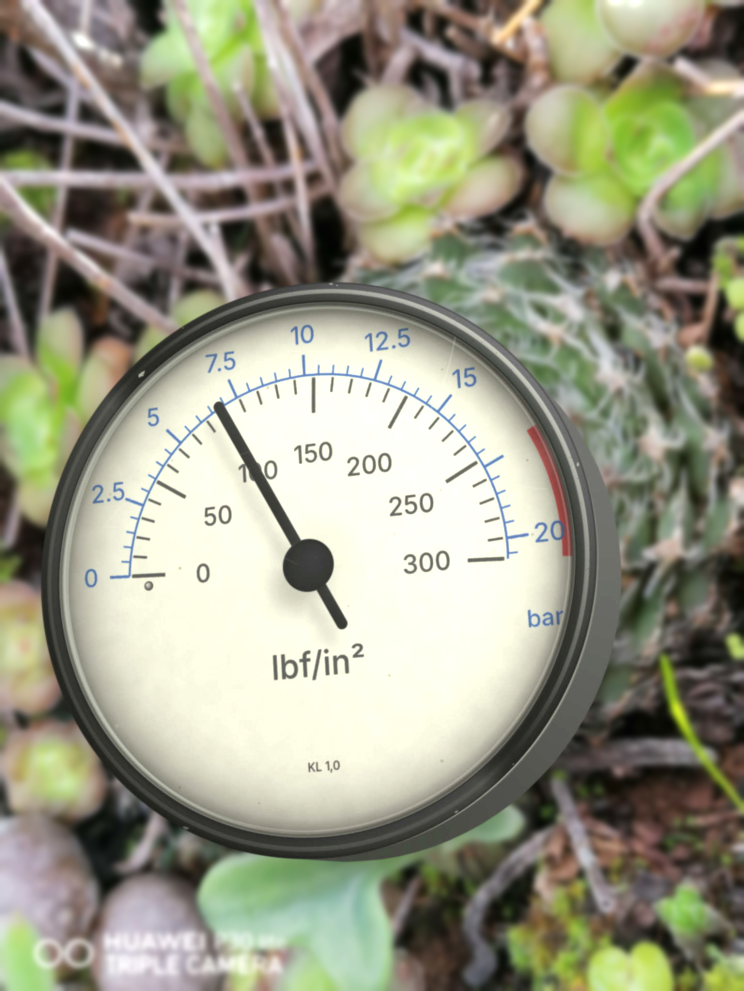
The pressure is 100psi
